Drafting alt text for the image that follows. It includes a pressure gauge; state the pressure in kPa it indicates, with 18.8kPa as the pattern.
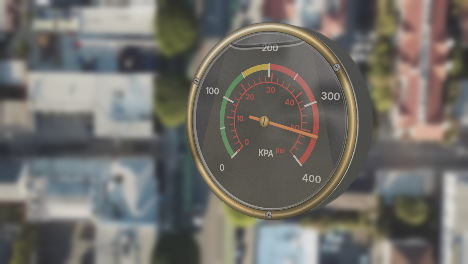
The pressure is 350kPa
